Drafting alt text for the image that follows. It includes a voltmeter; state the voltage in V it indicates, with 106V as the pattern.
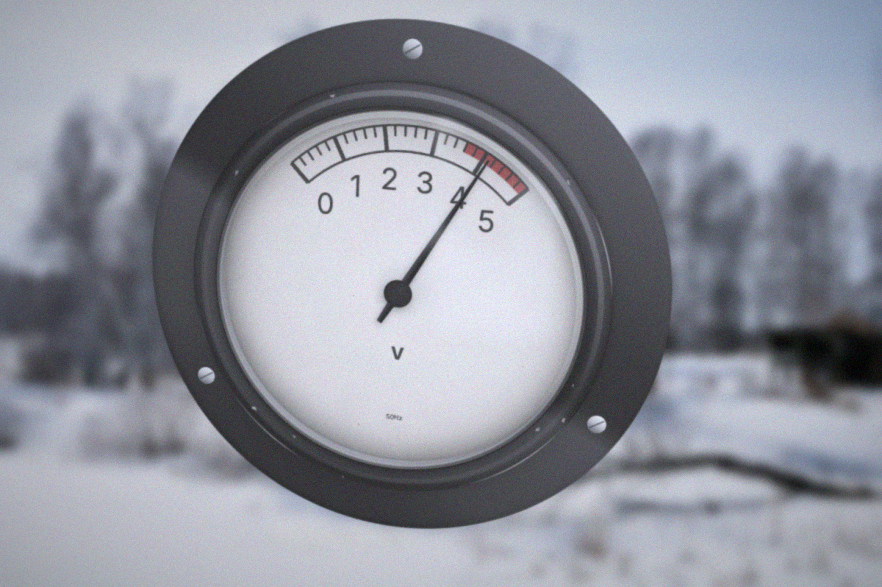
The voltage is 4.1V
